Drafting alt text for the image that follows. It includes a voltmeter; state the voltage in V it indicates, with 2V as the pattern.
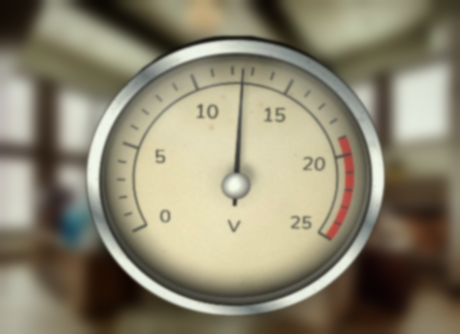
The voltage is 12.5V
